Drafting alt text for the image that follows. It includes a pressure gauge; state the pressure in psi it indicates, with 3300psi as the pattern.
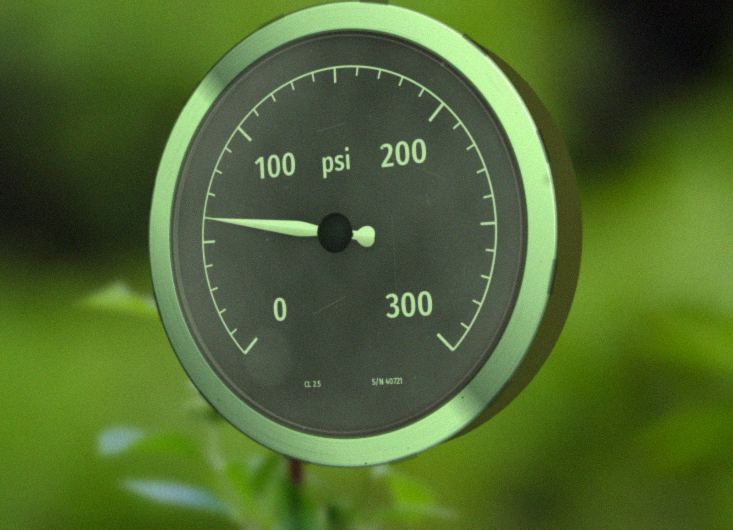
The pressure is 60psi
